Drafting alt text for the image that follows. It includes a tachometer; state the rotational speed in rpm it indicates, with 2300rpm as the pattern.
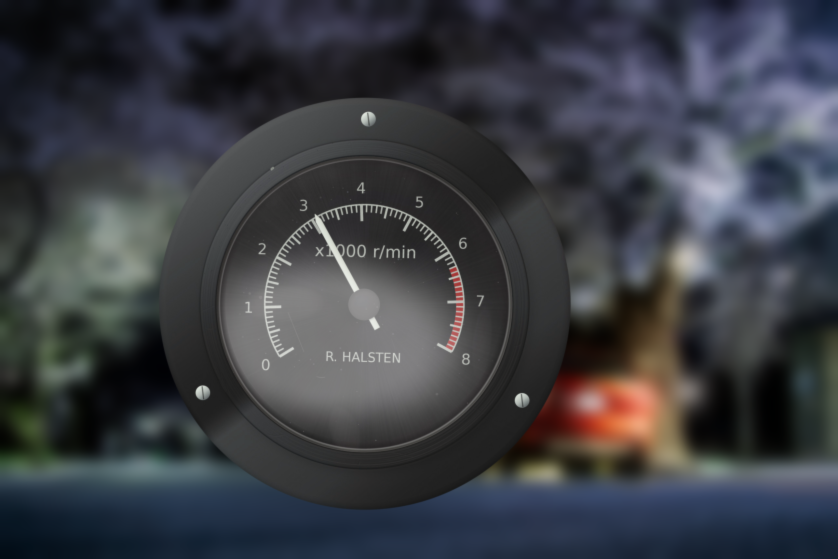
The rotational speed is 3100rpm
